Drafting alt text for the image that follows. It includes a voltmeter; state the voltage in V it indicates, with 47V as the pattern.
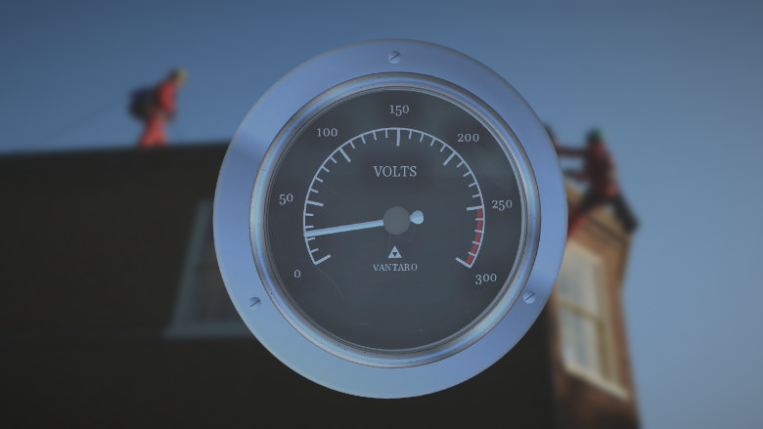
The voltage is 25V
